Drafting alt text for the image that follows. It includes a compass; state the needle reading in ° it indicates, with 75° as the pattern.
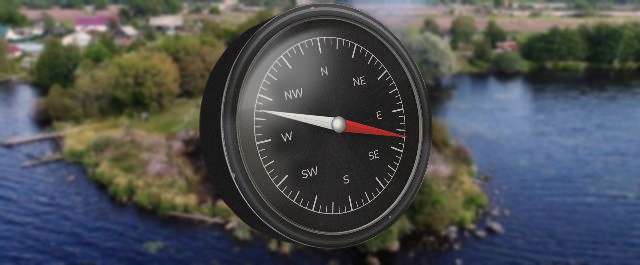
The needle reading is 110°
